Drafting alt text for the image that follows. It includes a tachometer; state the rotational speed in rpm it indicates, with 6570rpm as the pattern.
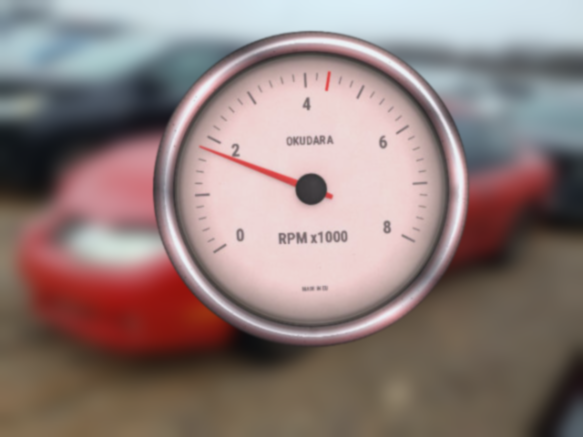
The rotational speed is 1800rpm
